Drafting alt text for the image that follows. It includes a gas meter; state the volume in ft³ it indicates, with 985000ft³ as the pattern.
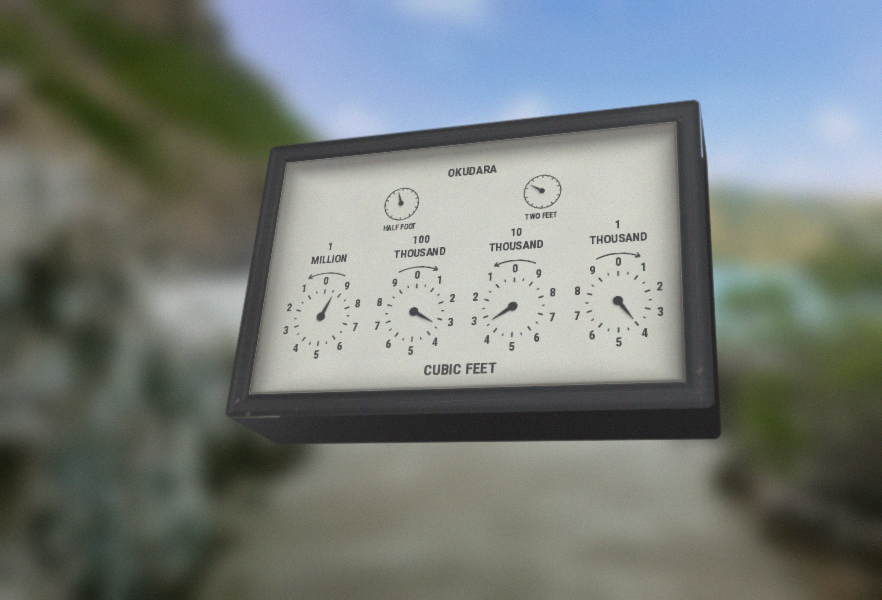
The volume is 933400ft³
